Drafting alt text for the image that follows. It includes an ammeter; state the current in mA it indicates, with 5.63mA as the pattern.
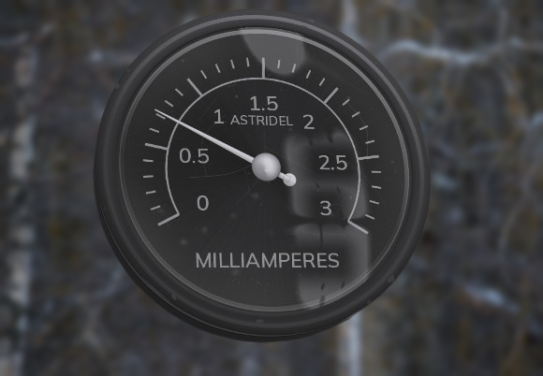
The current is 0.7mA
